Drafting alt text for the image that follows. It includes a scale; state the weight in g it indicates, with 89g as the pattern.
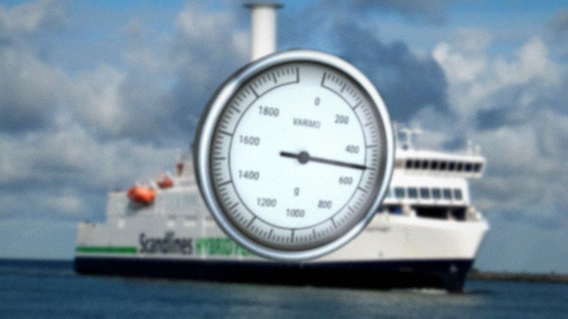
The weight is 500g
